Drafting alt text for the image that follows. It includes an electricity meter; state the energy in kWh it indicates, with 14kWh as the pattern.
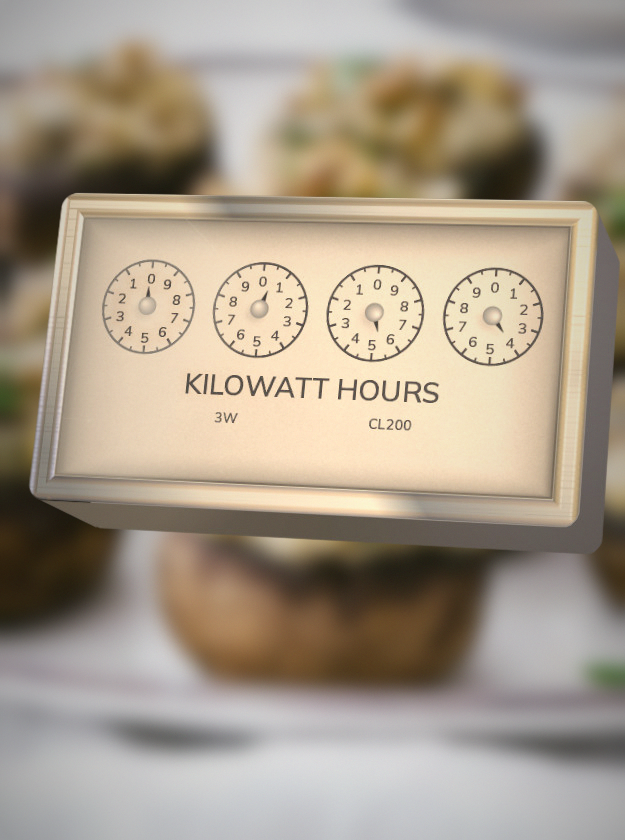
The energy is 54kWh
